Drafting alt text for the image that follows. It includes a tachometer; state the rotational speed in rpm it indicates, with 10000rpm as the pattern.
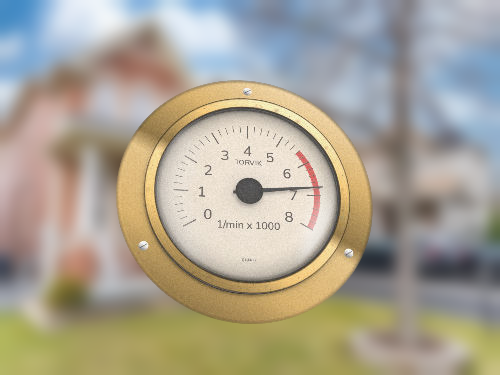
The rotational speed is 6800rpm
